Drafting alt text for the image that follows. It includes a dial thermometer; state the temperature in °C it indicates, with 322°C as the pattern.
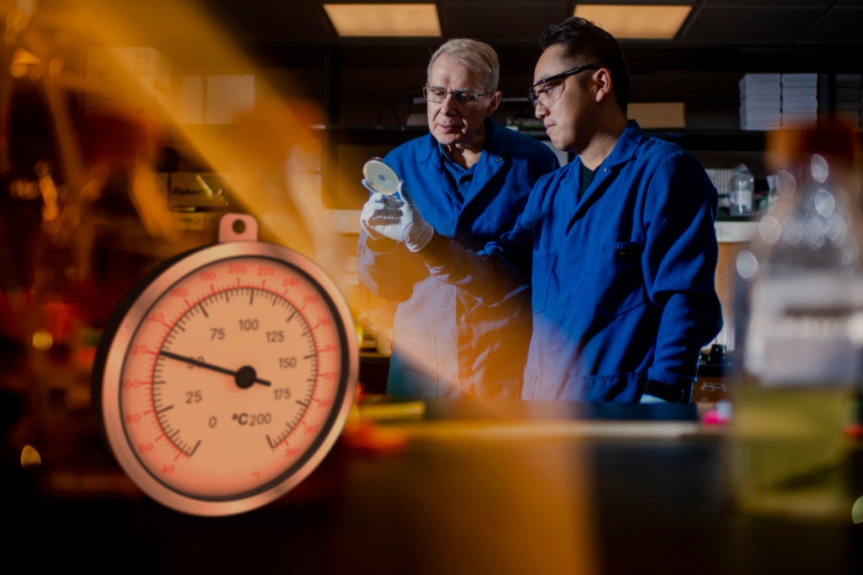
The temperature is 50°C
